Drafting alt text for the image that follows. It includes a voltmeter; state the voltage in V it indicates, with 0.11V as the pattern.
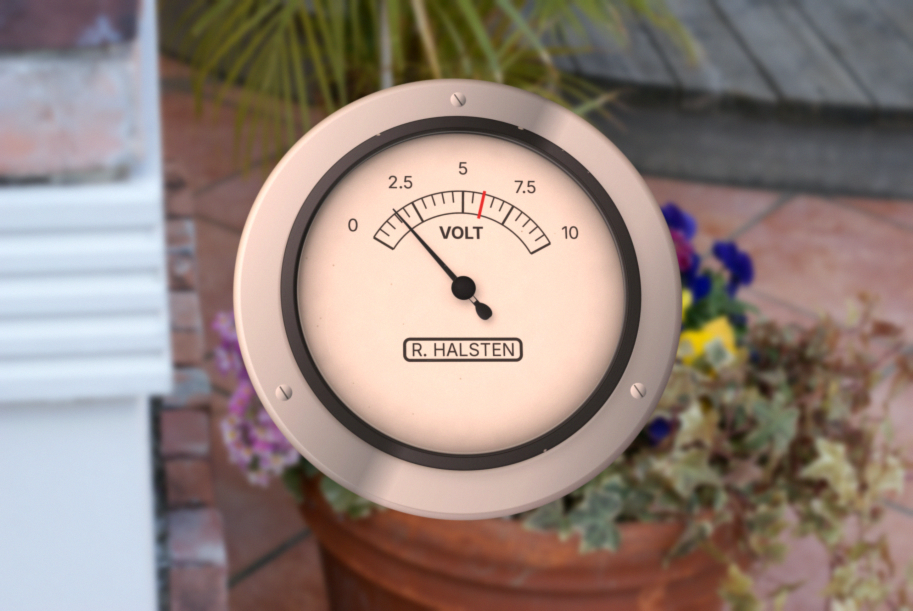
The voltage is 1.5V
